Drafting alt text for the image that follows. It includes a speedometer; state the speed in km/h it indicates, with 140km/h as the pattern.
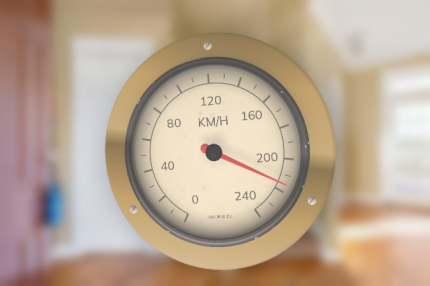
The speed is 215km/h
